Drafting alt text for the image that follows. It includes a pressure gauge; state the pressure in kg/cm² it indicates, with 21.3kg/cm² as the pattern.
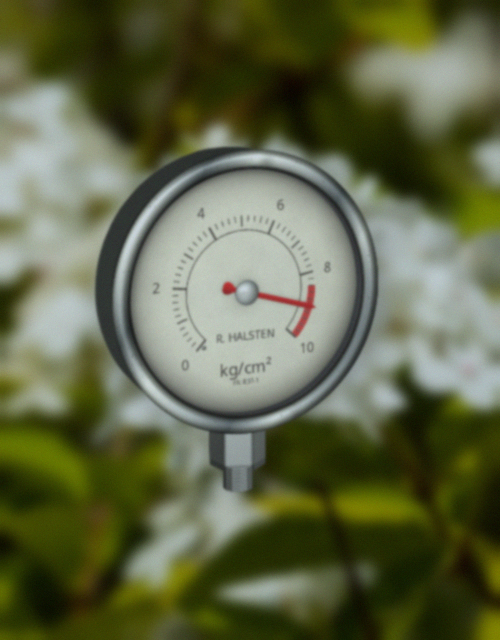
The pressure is 9kg/cm²
